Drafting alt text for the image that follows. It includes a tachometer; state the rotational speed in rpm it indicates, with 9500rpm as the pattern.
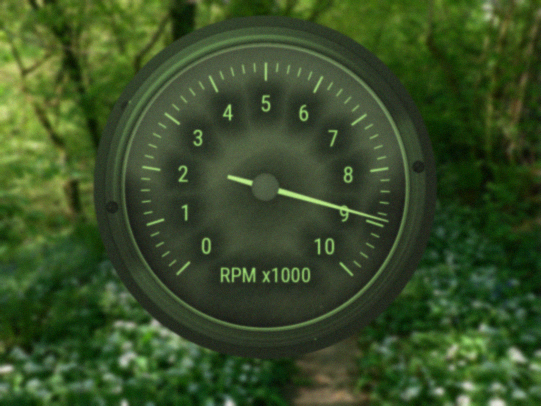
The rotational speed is 8900rpm
